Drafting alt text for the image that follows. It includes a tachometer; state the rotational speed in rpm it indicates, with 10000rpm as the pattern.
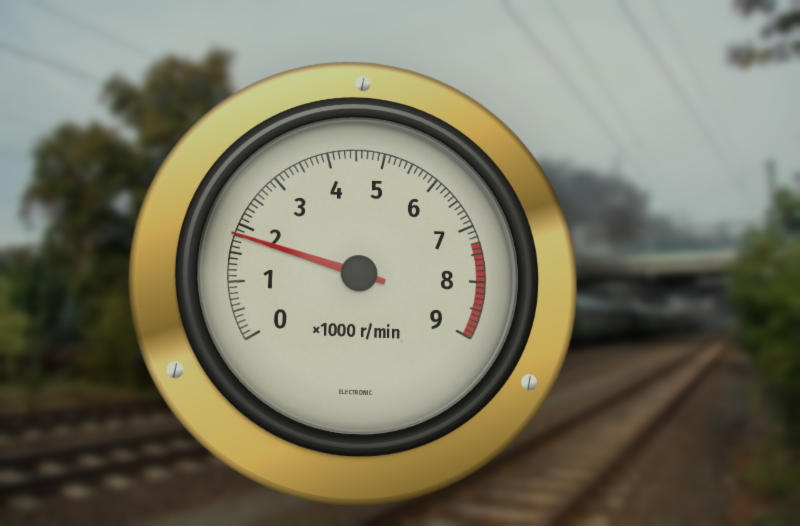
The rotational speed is 1800rpm
